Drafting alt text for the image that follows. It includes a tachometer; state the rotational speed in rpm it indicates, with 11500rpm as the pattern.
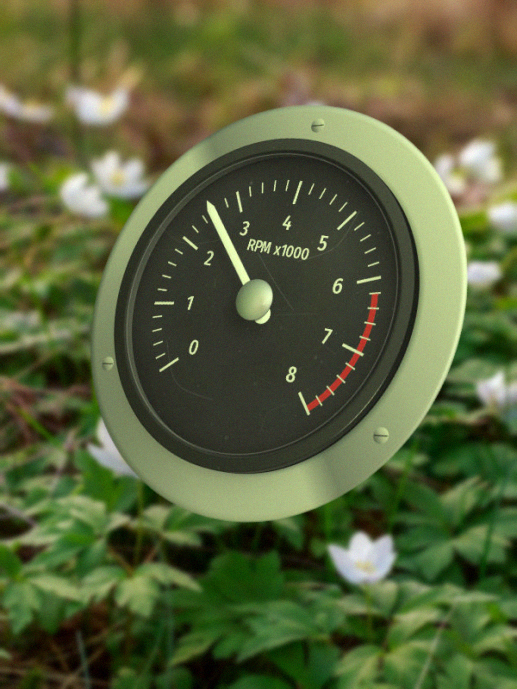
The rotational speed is 2600rpm
